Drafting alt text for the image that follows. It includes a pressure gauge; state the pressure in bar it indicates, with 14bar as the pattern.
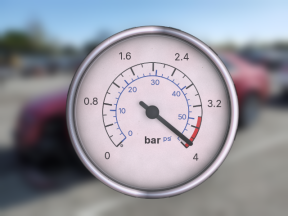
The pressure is 3.9bar
